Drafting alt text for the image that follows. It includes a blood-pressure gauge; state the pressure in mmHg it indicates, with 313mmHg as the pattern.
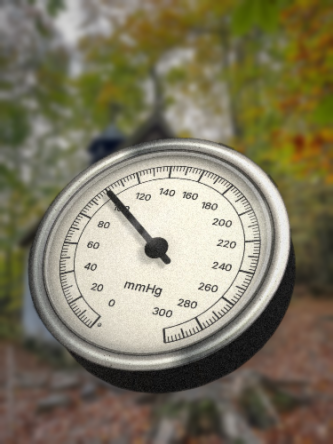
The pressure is 100mmHg
